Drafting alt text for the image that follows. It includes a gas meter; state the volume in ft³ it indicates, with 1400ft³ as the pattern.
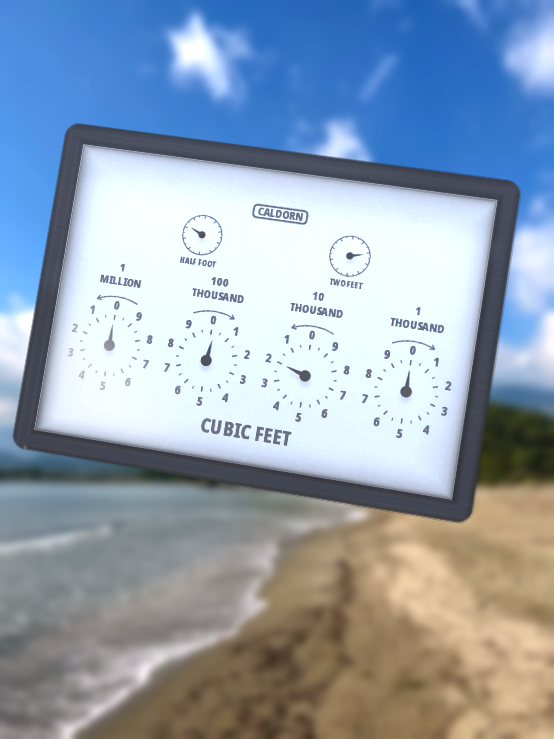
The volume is 2000ft³
